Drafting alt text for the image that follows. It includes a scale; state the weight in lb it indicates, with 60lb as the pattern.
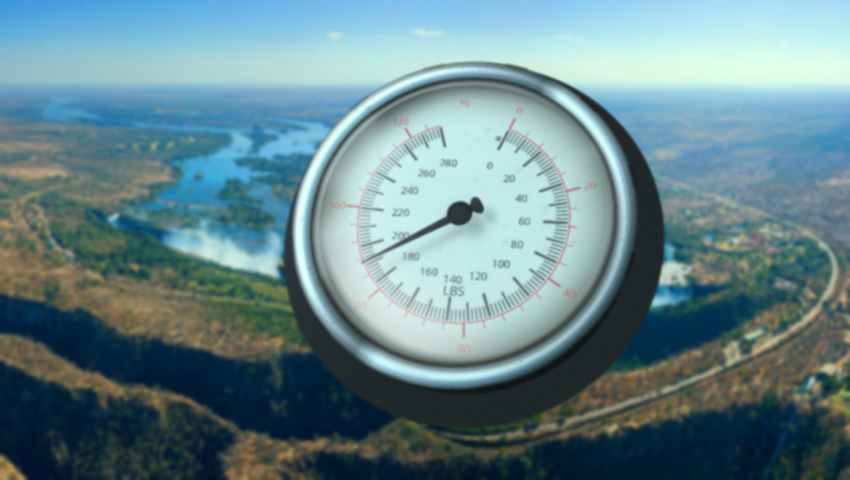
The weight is 190lb
